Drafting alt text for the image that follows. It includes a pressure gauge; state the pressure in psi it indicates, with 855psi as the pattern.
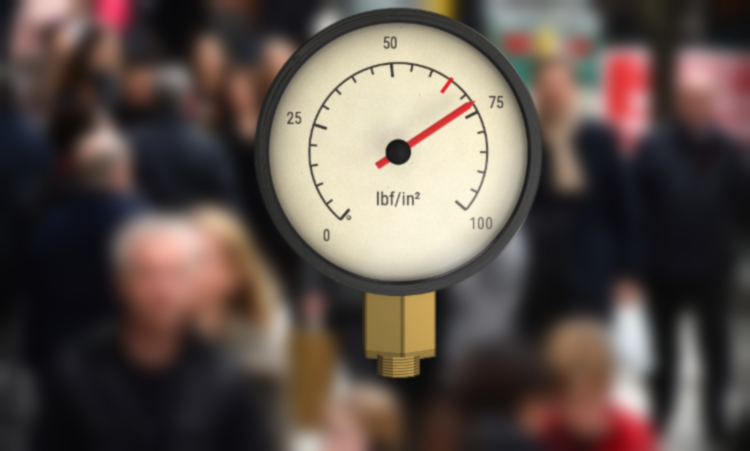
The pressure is 72.5psi
